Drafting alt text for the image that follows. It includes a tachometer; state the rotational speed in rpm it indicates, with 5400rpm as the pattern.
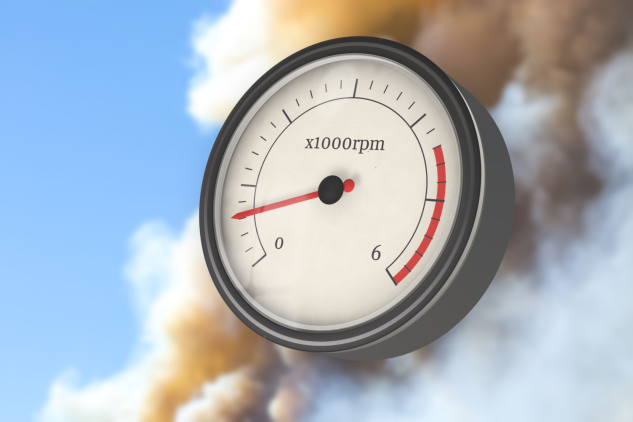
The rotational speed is 600rpm
